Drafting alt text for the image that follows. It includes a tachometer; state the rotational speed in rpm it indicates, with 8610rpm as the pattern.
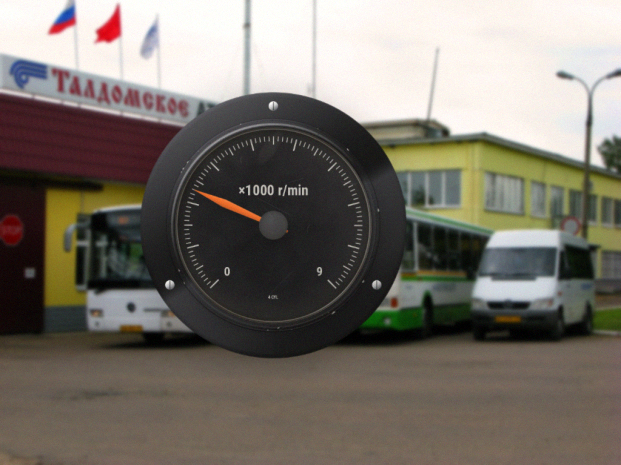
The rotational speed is 2300rpm
